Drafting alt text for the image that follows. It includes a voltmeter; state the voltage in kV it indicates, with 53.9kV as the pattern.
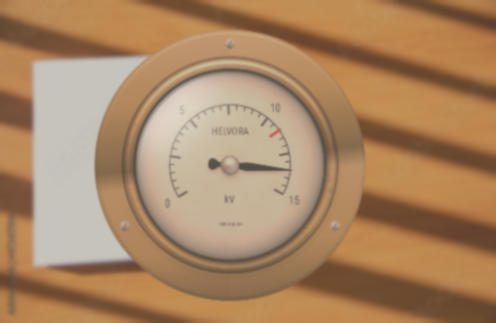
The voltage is 13.5kV
